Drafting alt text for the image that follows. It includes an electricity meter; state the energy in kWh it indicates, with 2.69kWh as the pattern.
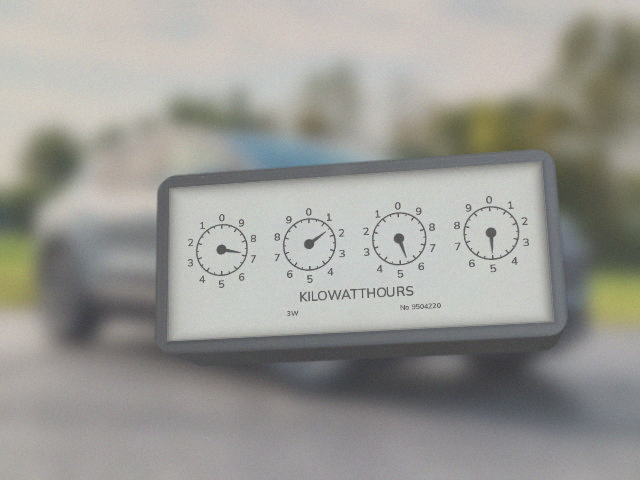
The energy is 7155kWh
